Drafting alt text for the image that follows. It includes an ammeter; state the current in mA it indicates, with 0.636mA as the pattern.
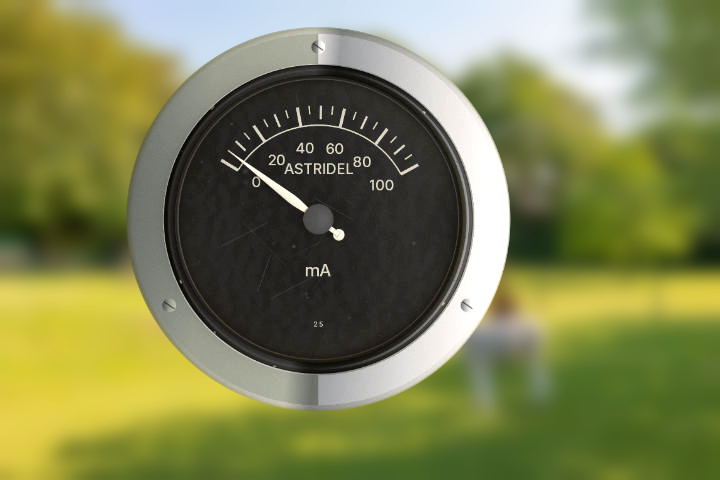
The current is 5mA
